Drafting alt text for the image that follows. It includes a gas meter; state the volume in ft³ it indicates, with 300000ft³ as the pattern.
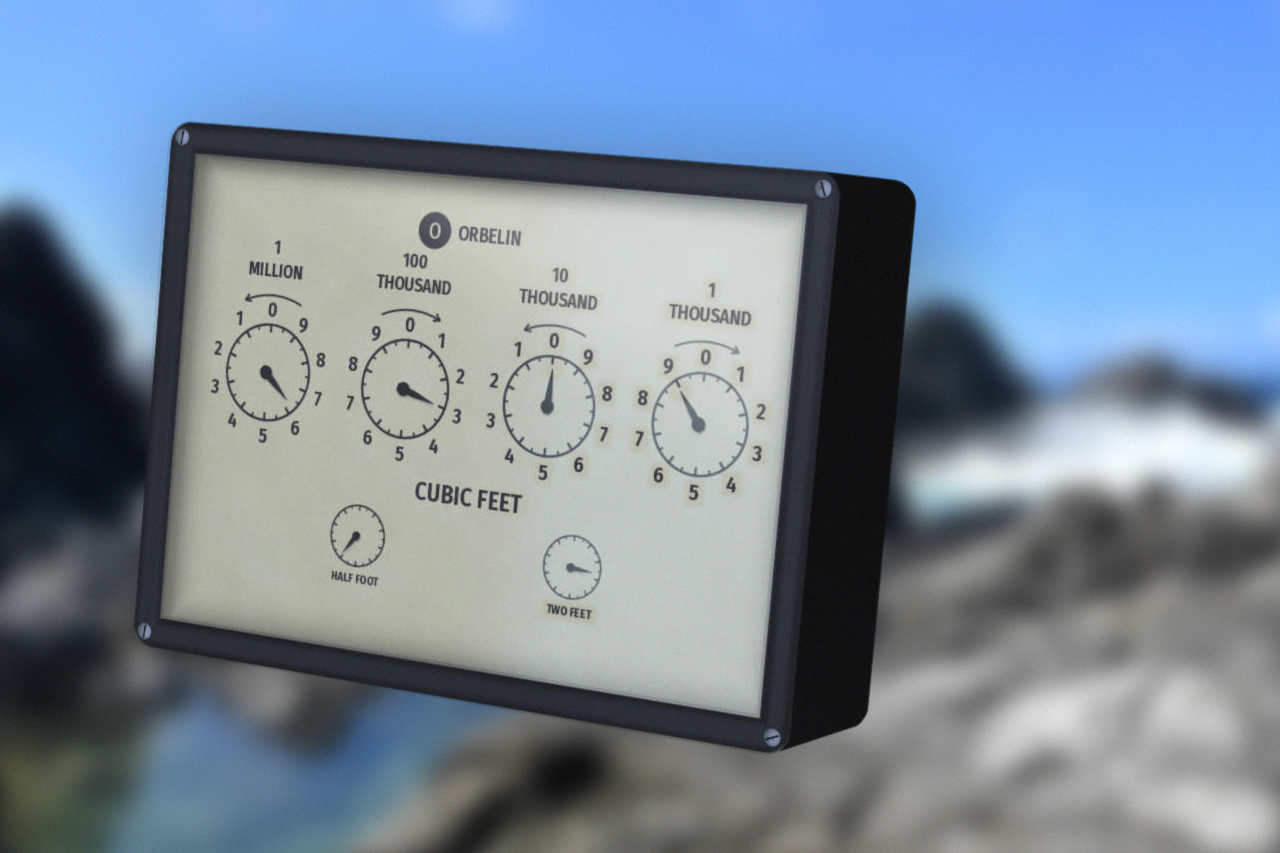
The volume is 629900ft³
